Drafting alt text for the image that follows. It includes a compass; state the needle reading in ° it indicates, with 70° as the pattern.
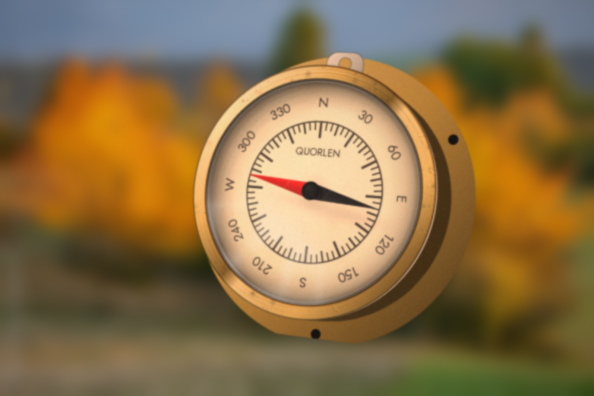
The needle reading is 280°
